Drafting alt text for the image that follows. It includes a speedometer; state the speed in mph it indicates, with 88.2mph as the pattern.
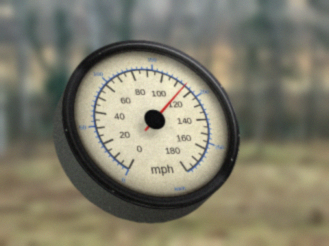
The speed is 115mph
